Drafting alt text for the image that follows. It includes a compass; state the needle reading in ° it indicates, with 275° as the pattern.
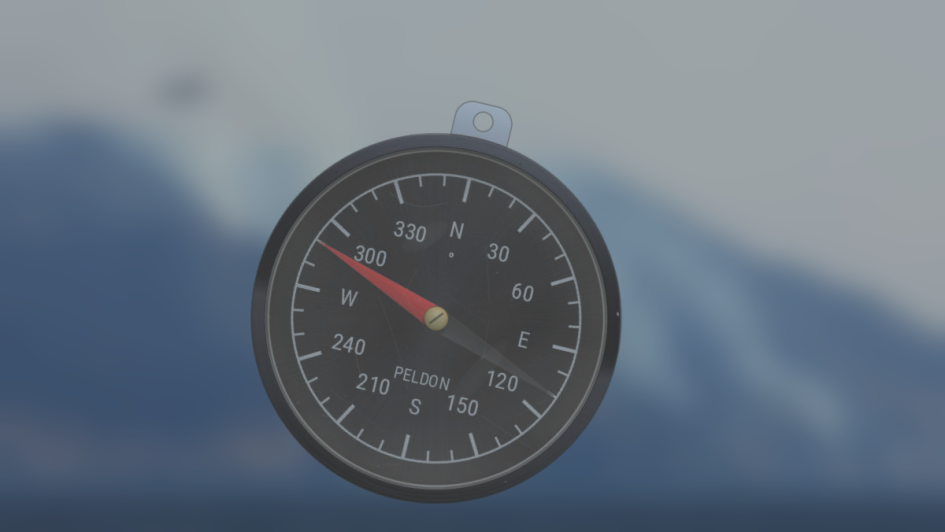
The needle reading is 290°
